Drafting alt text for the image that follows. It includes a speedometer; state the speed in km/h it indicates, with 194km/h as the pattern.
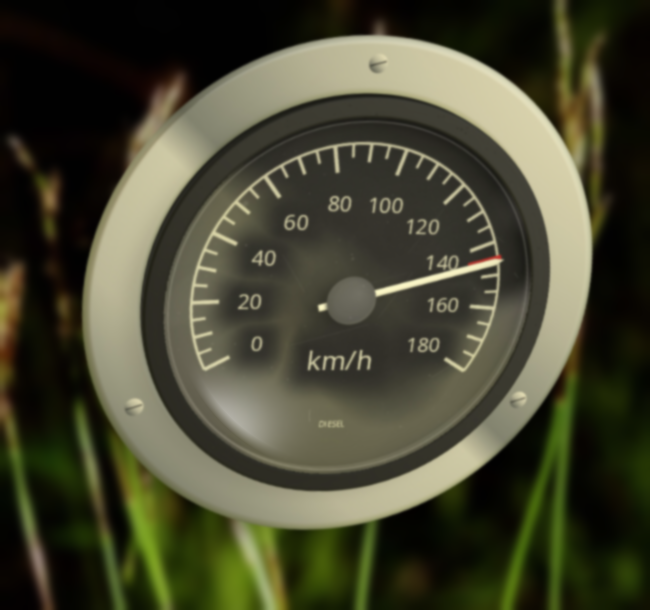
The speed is 145km/h
